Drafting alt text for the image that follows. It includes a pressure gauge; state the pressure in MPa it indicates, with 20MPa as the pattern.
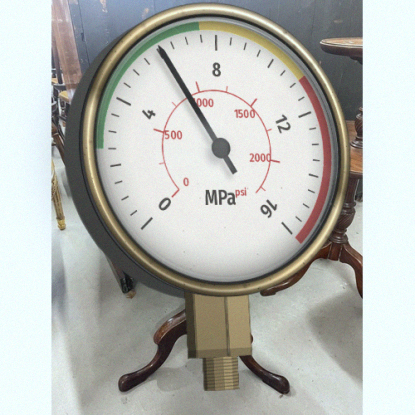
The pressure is 6MPa
